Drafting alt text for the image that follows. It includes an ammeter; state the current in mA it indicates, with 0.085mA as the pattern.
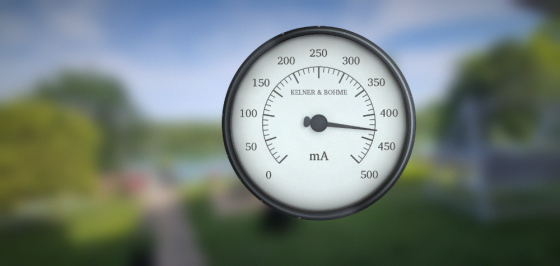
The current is 430mA
